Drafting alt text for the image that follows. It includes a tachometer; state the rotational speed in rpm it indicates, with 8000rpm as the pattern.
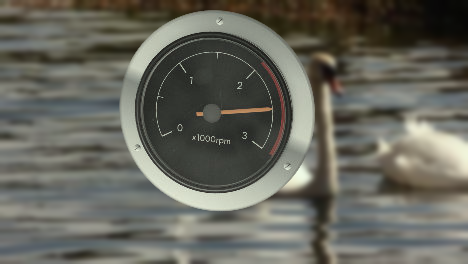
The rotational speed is 2500rpm
